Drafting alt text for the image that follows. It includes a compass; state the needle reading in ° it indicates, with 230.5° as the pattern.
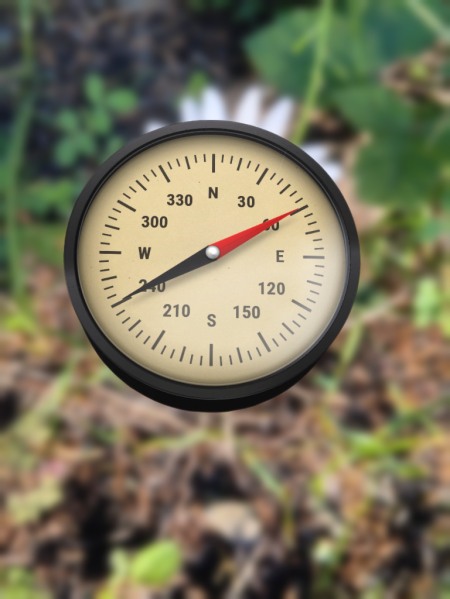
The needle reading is 60°
